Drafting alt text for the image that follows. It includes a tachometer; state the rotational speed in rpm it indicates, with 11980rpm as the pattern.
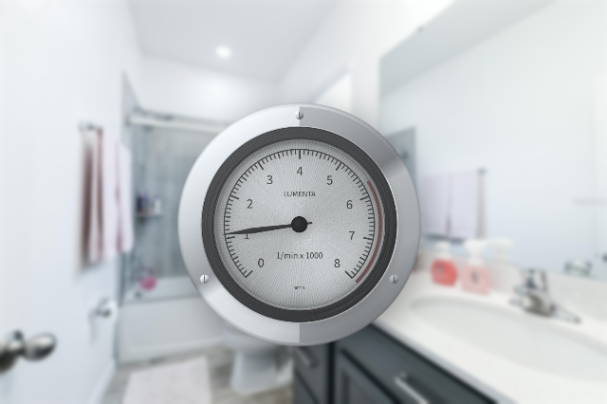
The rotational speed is 1100rpm
